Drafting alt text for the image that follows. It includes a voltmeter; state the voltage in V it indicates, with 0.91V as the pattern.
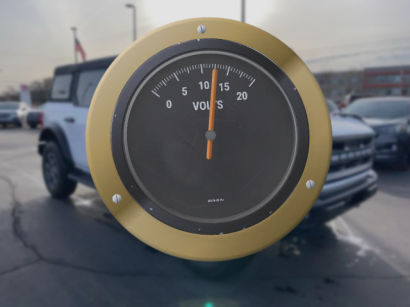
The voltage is 12.5V
